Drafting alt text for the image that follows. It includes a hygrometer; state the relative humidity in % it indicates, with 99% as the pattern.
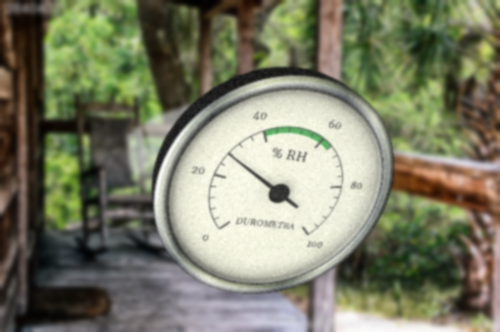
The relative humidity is 28%
